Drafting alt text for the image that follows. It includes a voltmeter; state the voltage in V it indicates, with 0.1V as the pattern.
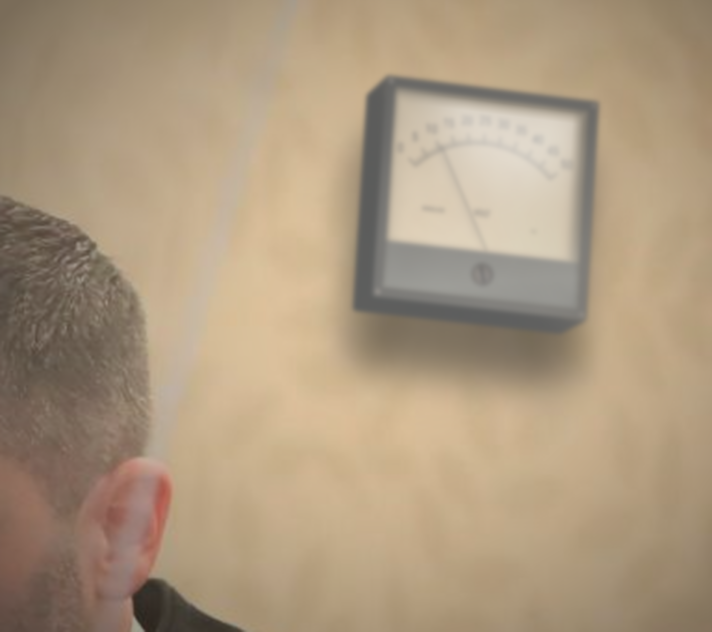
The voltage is 10V
